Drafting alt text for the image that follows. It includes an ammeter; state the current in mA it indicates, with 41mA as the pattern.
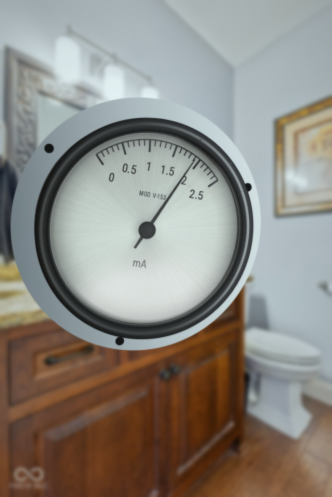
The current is 1.9mA
